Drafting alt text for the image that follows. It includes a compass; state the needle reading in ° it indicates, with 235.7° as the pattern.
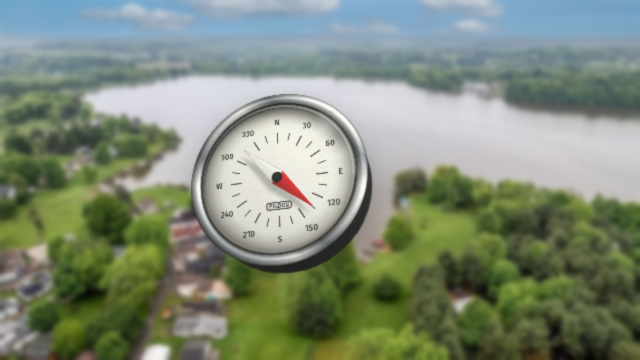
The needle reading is 135°
